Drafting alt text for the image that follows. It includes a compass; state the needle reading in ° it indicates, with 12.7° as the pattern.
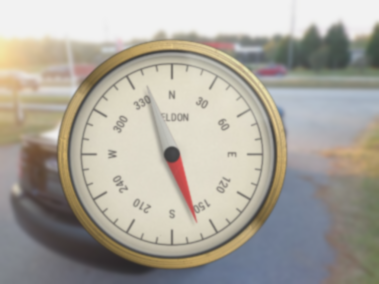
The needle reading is 160°
